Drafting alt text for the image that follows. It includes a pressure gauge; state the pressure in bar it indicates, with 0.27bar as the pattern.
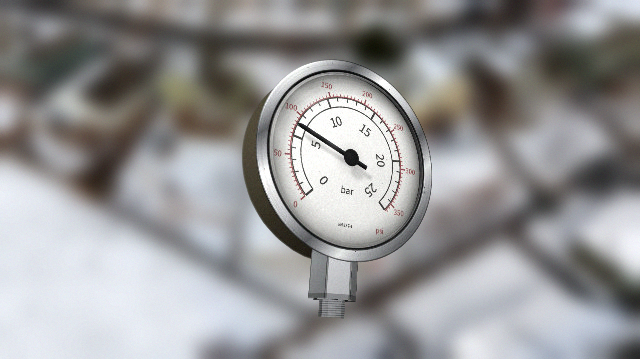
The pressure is 6bar
